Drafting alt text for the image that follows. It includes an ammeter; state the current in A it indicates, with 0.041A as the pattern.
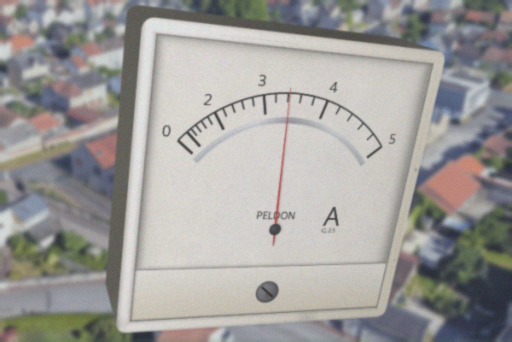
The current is 3.4A
